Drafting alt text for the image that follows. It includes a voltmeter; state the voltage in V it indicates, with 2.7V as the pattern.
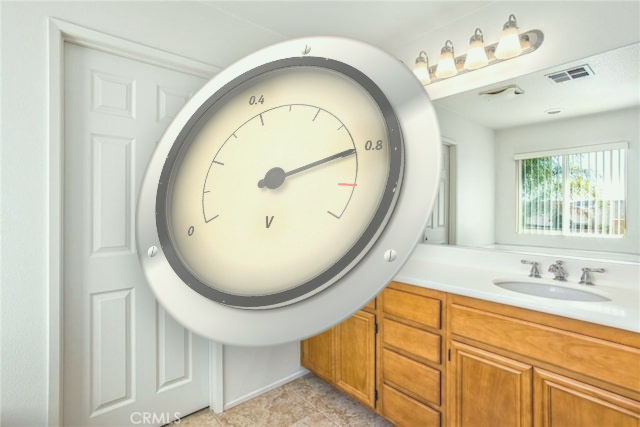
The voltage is 0.8V
